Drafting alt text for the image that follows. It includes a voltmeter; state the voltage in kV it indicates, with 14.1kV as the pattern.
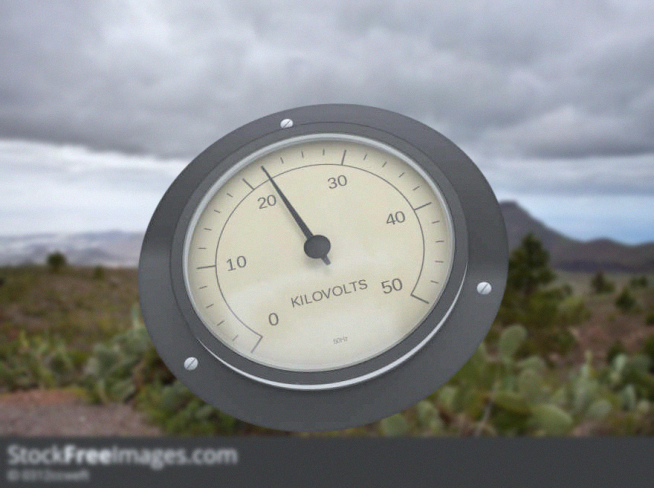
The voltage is 22kV
